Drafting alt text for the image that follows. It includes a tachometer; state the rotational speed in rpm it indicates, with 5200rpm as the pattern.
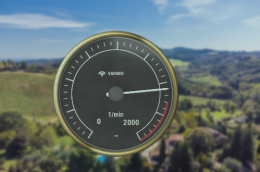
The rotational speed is 1550rpm
